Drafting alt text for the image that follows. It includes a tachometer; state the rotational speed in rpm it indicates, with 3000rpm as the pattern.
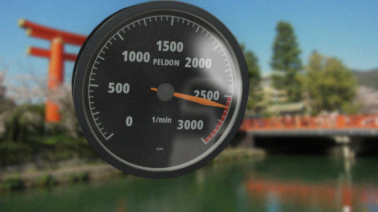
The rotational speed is 2600rpm
